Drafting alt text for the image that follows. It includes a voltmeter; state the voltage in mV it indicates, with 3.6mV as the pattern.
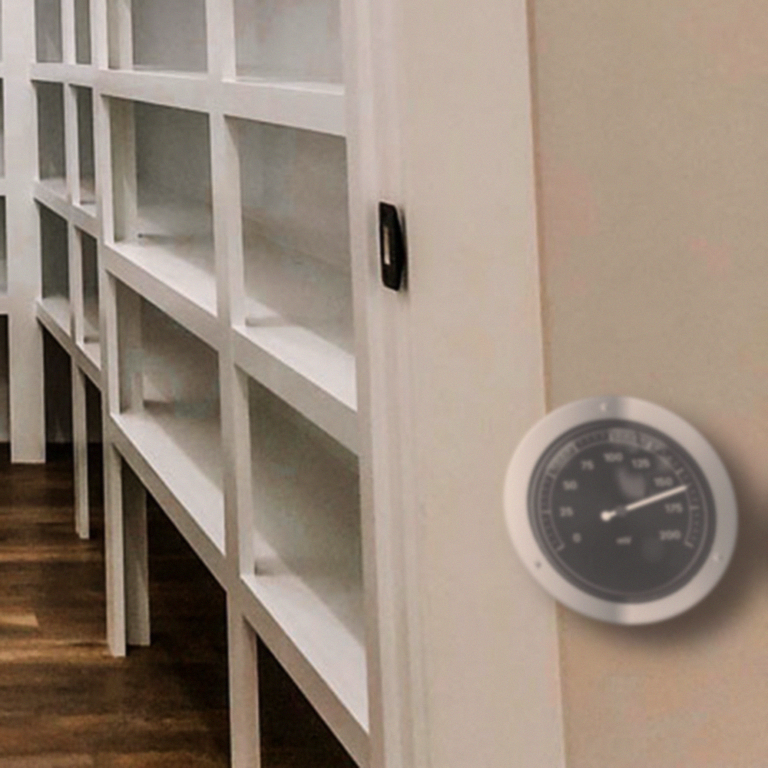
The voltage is 160mV
